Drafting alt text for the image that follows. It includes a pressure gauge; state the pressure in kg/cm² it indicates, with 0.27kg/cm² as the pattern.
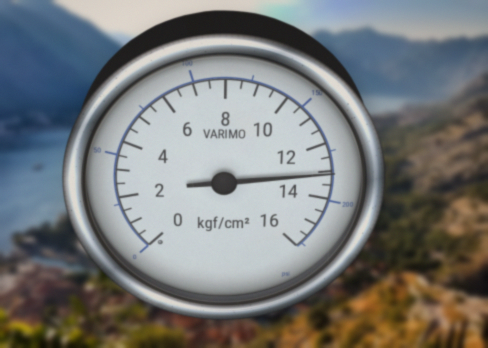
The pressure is 13kg/cm²
